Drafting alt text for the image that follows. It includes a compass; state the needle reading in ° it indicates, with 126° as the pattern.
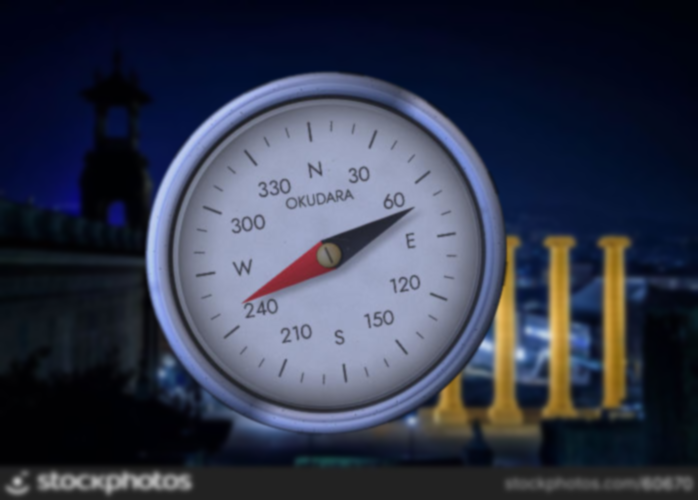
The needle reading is 250°
